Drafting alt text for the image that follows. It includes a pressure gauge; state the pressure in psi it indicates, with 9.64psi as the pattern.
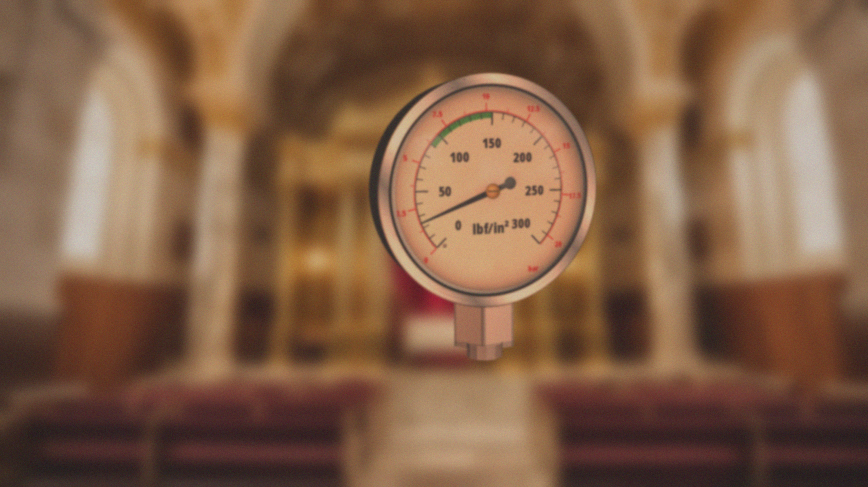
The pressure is 25psi
